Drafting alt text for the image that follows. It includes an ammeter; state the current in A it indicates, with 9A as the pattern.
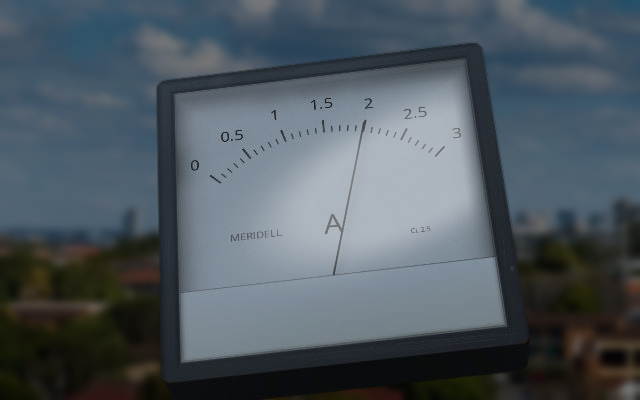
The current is 2A
